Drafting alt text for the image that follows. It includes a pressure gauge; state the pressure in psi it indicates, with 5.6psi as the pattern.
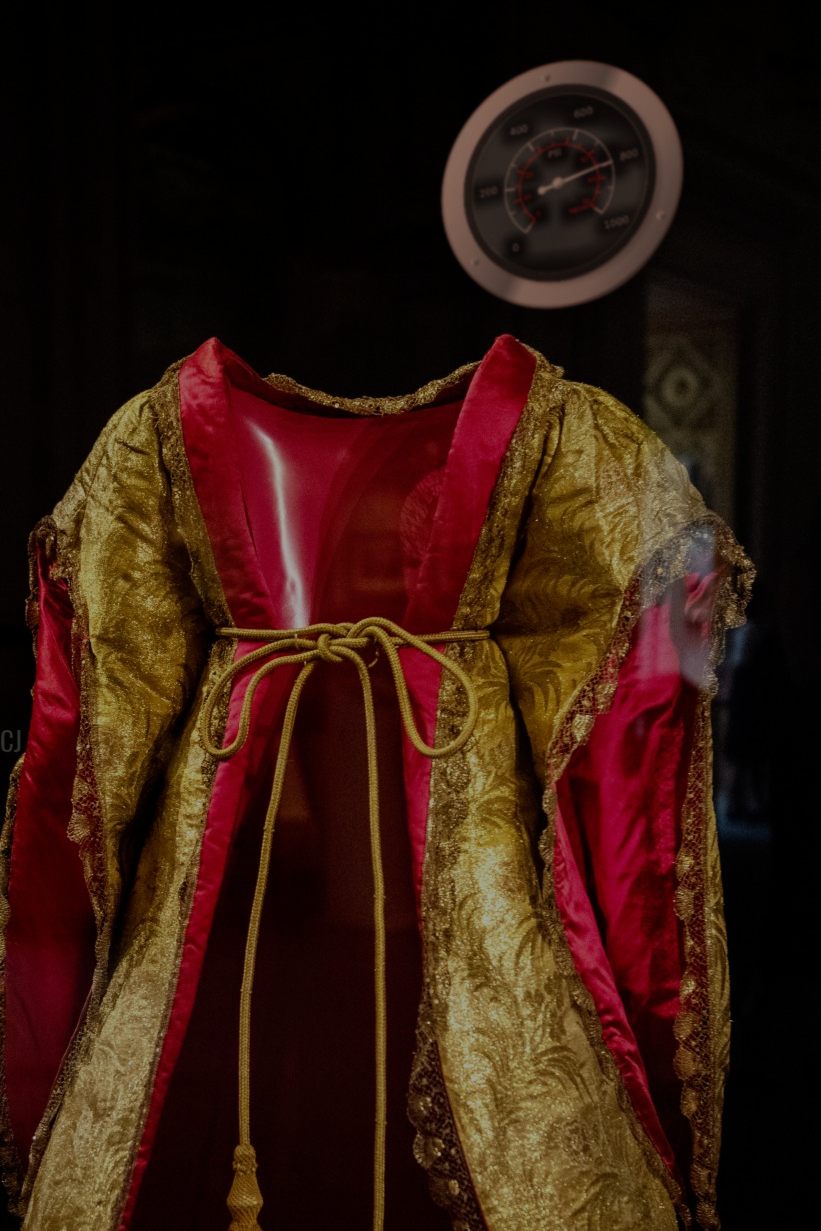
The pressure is 800psi
